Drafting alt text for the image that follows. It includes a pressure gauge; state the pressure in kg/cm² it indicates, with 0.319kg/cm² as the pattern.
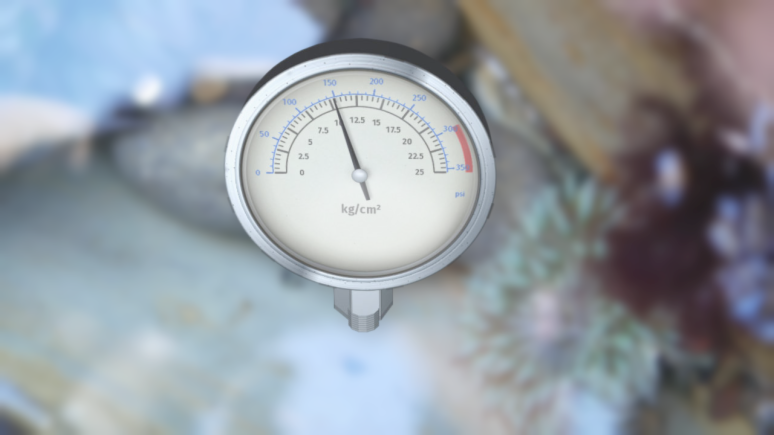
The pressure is 10.5kg/cm²
